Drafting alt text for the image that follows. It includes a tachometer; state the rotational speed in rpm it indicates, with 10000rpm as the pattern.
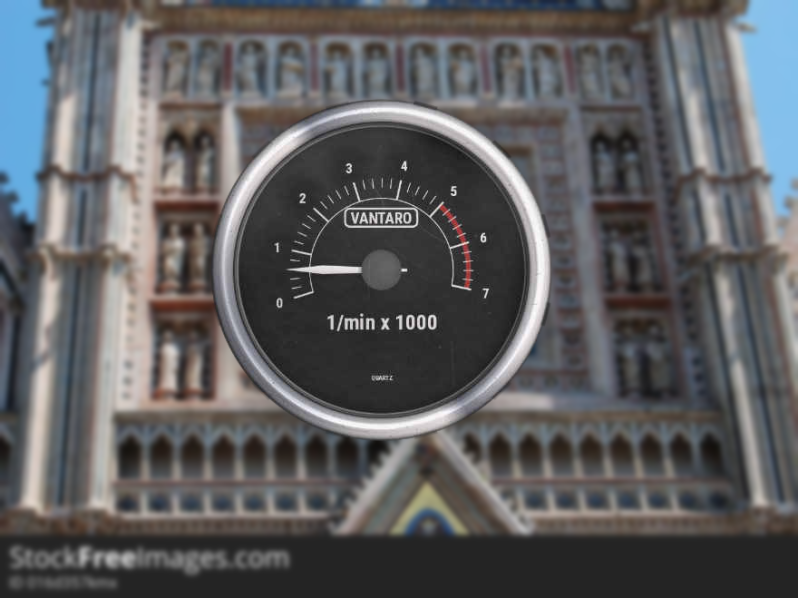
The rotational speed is 600rpm
